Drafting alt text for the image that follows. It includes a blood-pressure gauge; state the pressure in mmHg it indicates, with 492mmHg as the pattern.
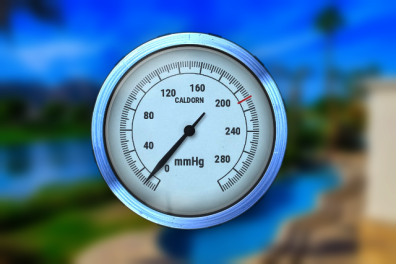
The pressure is 10mmHg
